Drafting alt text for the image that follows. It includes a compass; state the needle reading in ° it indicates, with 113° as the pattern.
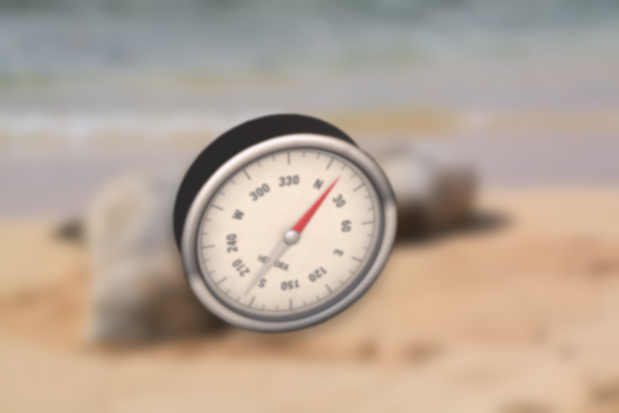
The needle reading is 10°
